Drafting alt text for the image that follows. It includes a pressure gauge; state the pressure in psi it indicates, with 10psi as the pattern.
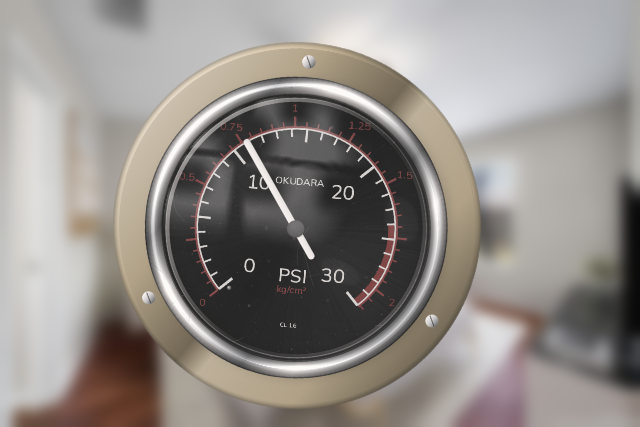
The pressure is 11psi
